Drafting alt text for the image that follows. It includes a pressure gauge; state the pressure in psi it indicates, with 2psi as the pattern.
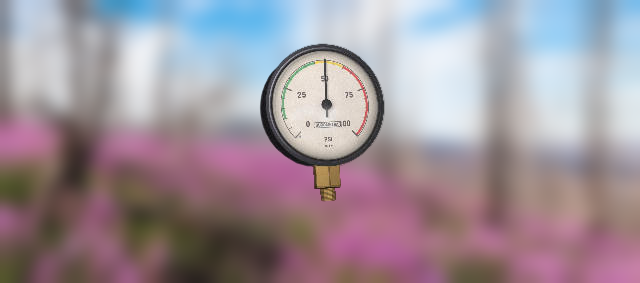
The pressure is 50psi
